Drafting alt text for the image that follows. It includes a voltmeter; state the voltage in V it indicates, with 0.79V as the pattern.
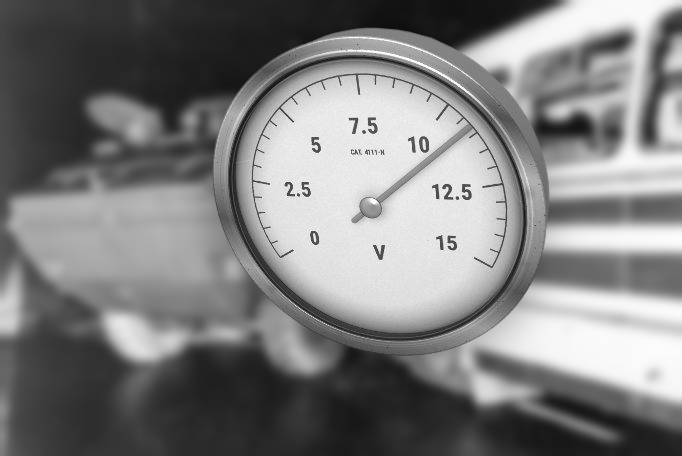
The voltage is 10.75V
